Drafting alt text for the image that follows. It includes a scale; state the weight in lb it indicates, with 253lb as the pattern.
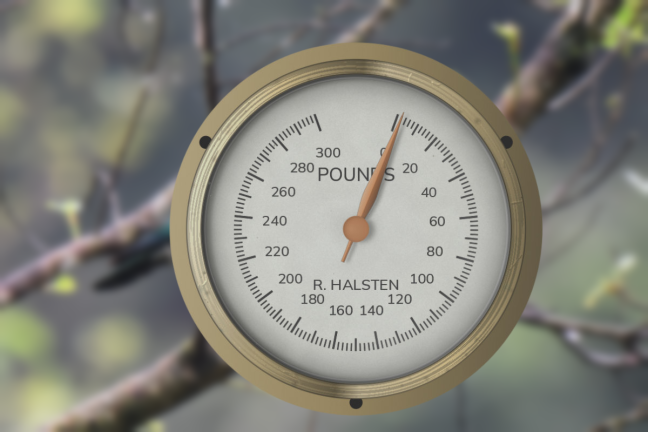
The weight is 2lb
